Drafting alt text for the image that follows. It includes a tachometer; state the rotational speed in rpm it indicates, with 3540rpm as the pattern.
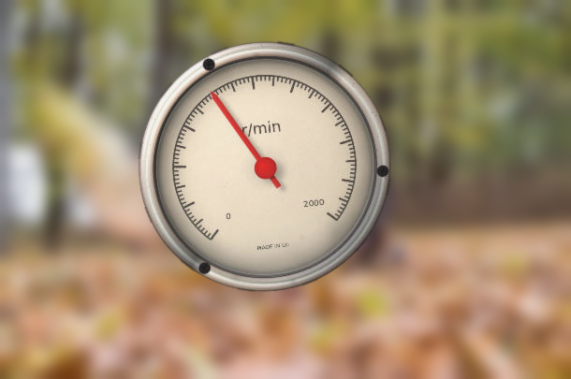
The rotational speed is 800rpm
